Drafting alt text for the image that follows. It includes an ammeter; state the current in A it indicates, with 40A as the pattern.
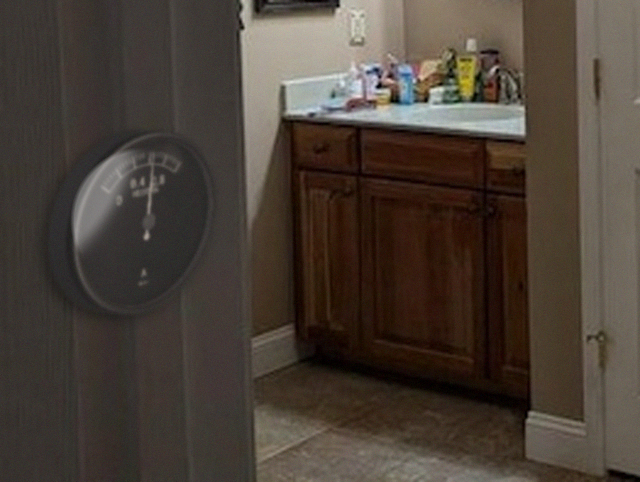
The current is 0.6A
